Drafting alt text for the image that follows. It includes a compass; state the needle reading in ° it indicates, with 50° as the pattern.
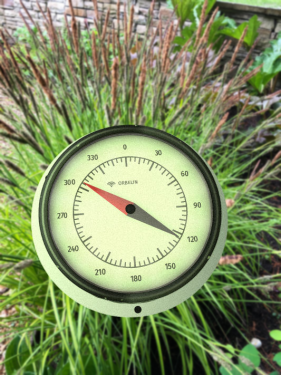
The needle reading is 305°
